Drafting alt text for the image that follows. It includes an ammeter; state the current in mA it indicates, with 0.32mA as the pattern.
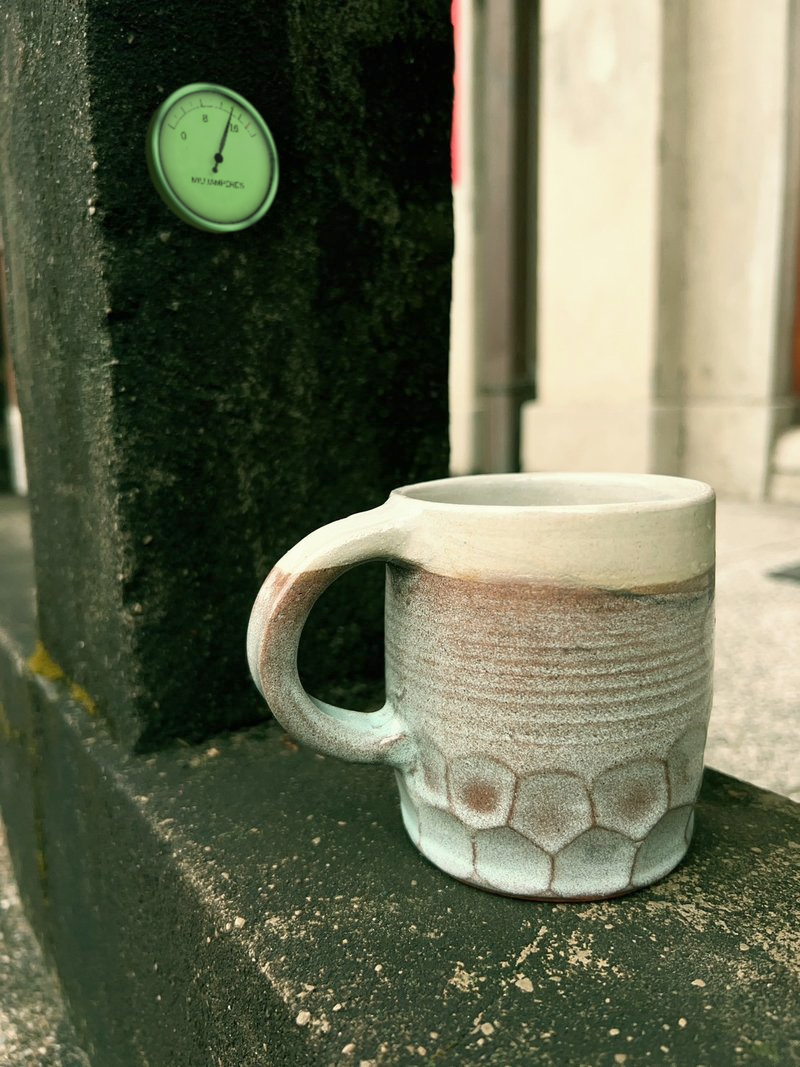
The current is 14mA
